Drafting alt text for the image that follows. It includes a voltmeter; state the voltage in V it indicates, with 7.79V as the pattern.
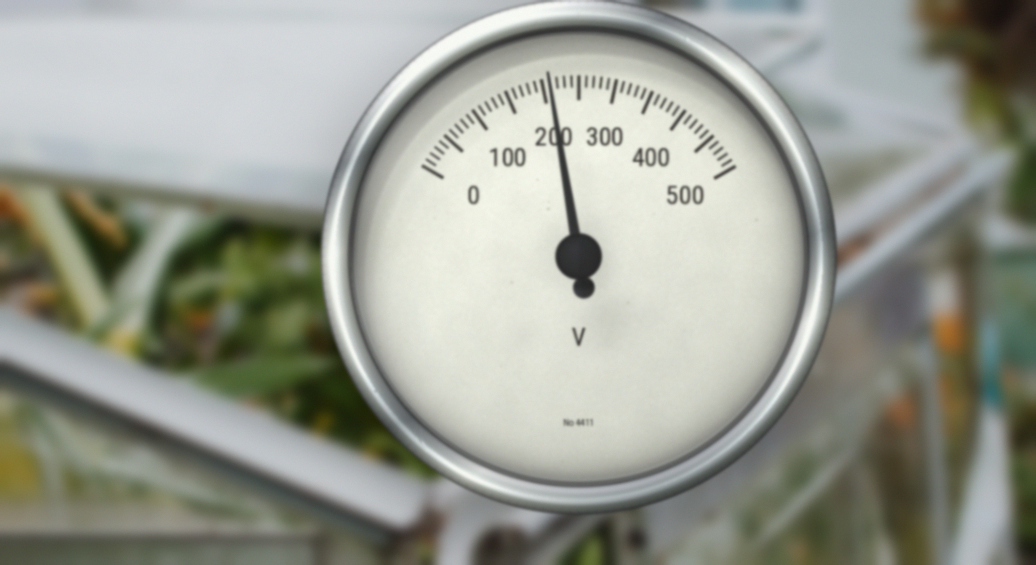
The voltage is 210V
